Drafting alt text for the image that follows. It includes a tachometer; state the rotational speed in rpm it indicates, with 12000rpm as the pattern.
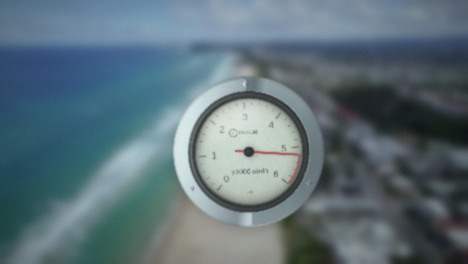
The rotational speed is 5200rpm
